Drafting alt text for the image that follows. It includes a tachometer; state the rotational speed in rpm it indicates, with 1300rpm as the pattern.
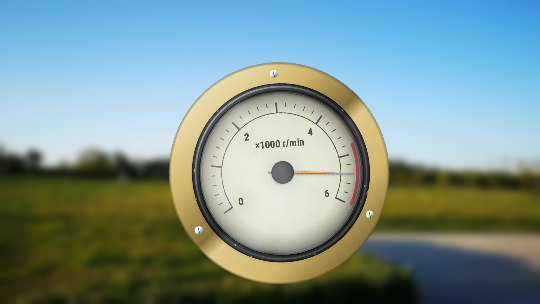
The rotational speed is 5400rpm
